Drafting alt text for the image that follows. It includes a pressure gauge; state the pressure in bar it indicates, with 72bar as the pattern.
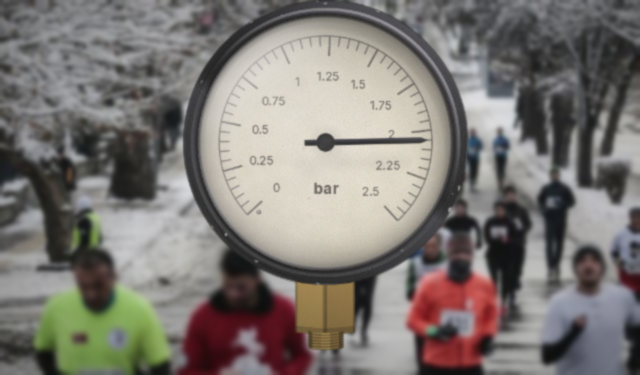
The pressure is 2.05bar
